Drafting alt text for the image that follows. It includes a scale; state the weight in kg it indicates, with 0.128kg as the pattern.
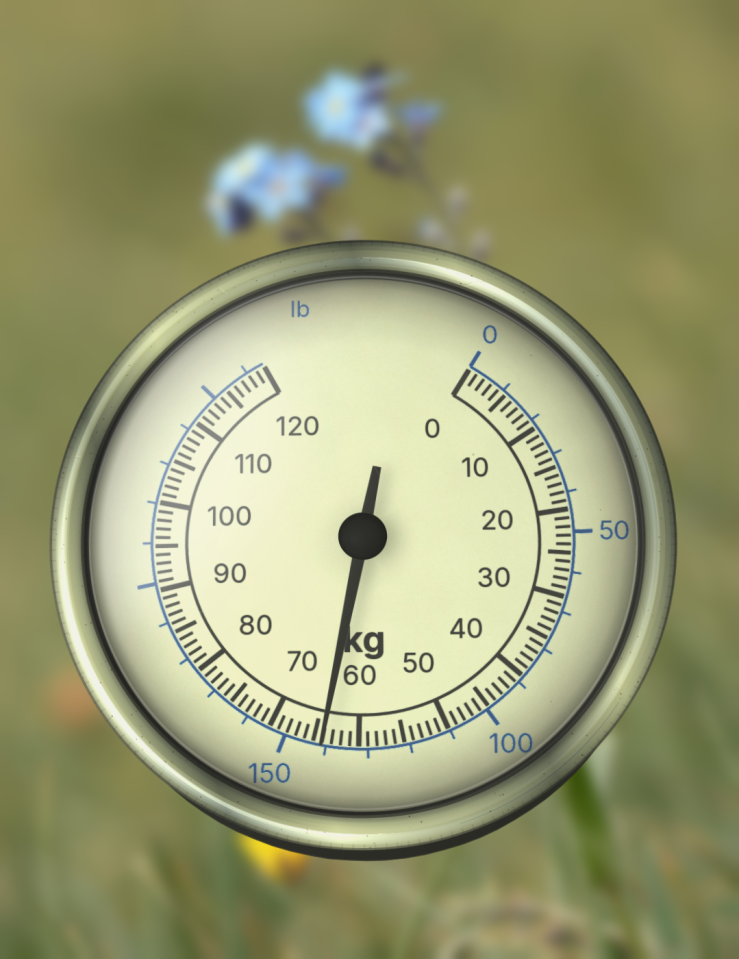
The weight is 64kg
